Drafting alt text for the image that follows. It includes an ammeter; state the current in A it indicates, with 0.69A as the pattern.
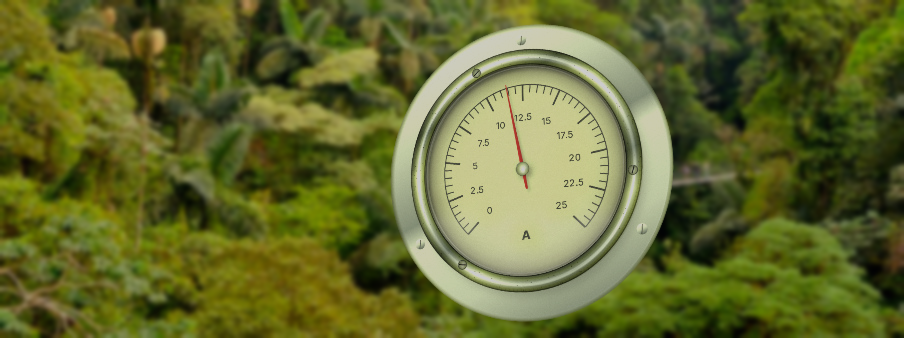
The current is 11.5A
